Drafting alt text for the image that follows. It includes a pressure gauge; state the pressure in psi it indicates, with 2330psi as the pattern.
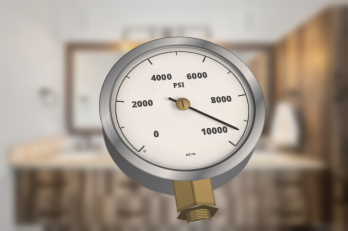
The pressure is 9500psi
